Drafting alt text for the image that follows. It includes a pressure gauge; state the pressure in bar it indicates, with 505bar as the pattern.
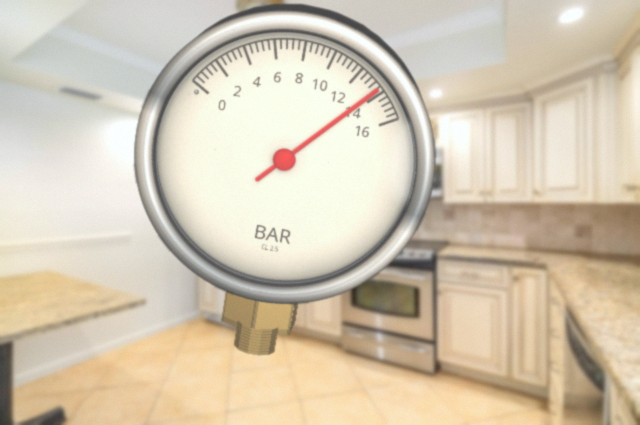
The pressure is 13.6bar
